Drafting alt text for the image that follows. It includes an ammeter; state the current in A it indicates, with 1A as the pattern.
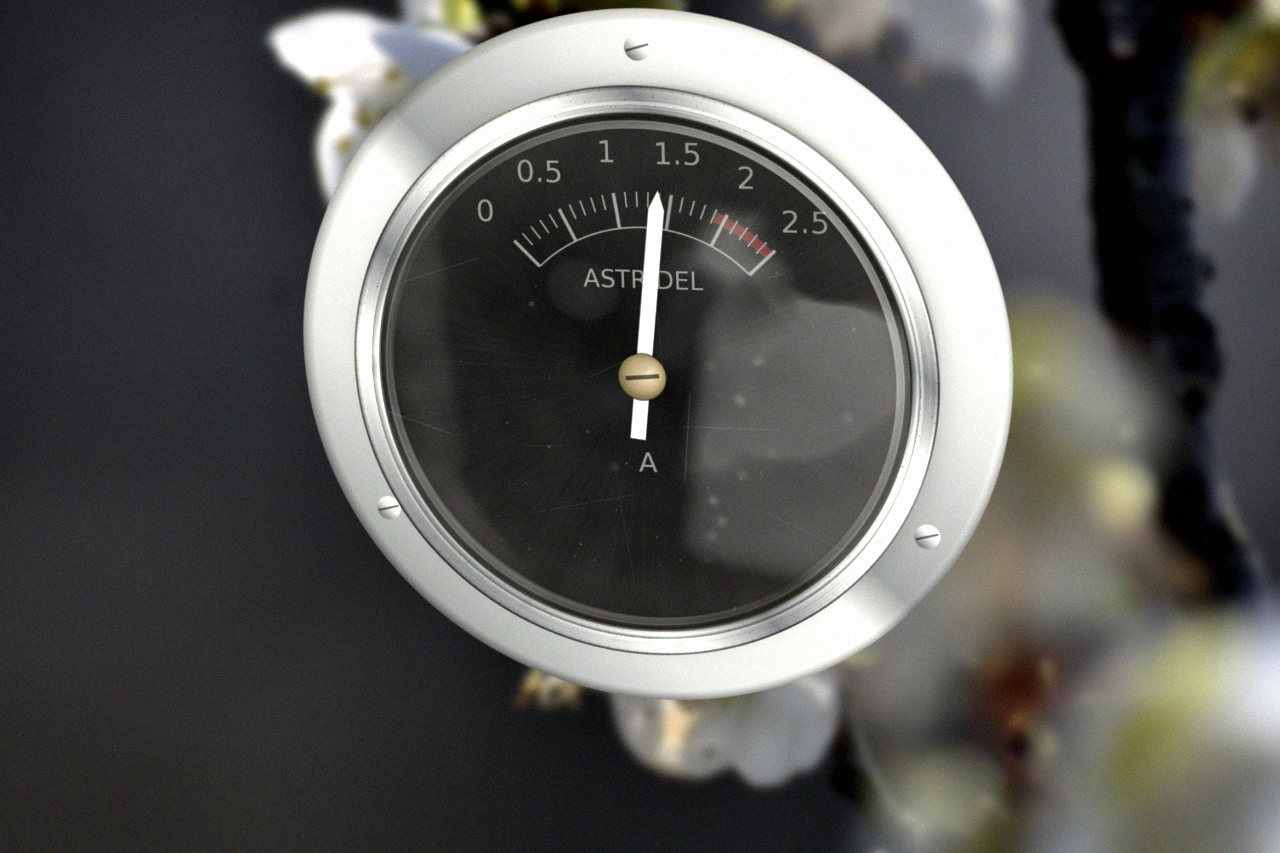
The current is 1.4A
